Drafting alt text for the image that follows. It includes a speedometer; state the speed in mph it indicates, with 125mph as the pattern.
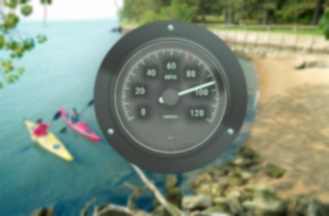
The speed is 95mph
